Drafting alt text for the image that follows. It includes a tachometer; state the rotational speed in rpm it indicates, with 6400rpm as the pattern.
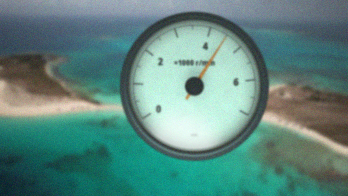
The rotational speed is 4500rpm
